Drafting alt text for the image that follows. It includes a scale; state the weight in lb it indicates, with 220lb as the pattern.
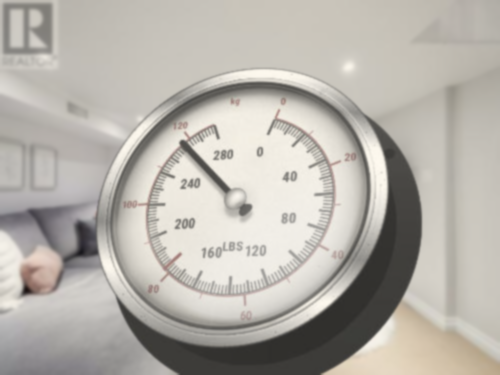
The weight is 260lb
